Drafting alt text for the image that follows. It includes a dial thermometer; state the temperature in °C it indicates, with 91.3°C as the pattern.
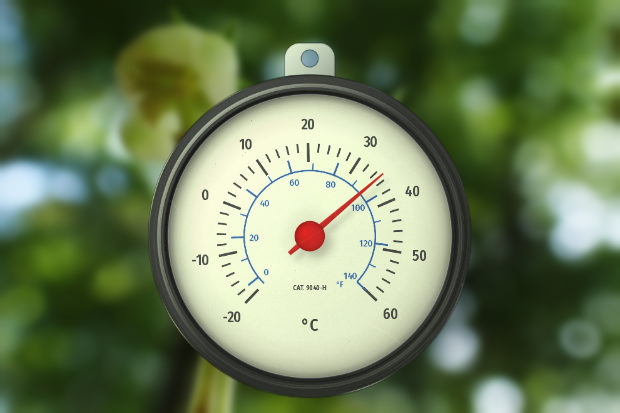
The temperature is 35°C
